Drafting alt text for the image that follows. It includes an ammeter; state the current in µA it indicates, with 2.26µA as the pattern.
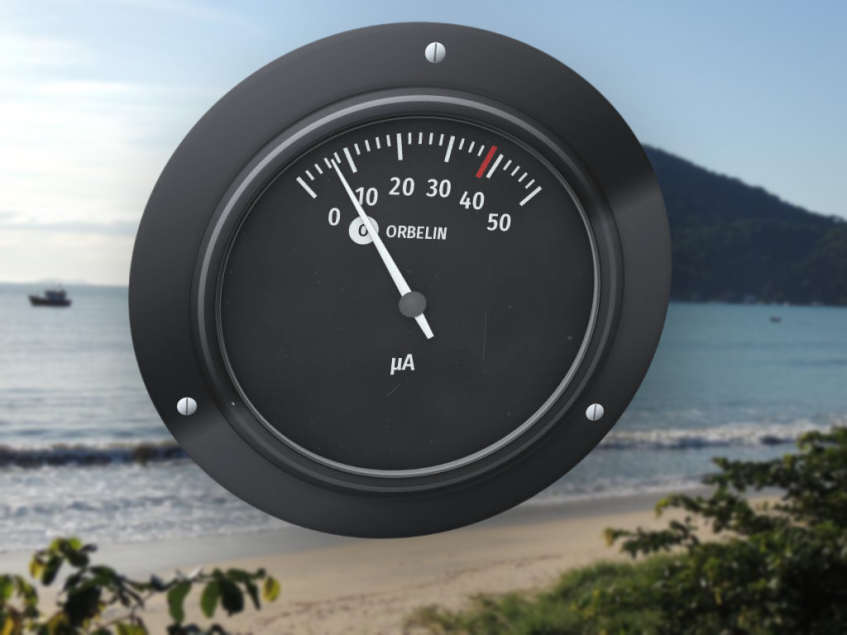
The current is 7µA
